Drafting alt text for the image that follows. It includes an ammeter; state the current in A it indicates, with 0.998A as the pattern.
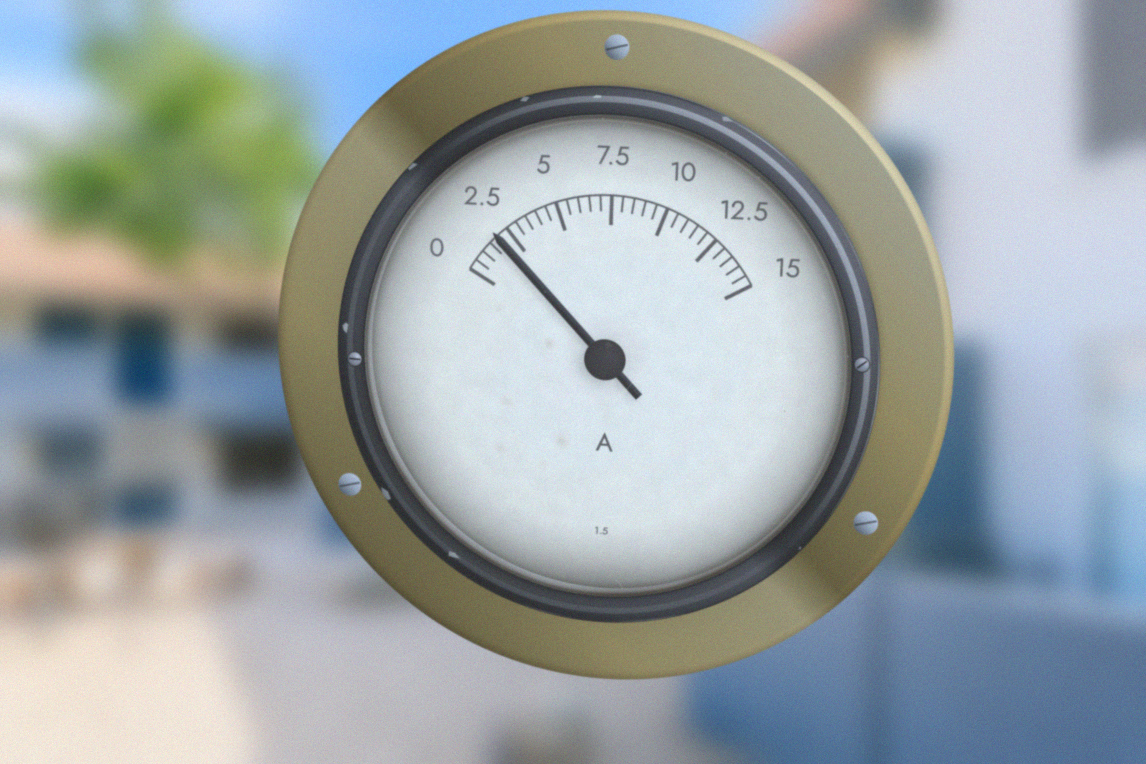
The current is 2A
